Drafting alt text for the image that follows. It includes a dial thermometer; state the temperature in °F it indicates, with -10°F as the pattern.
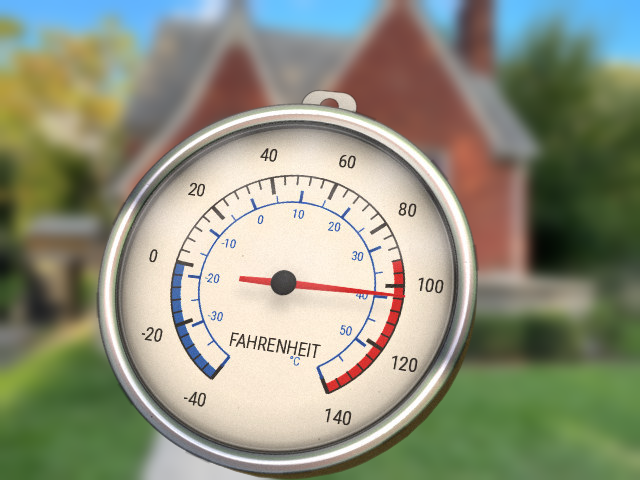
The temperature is 104°F
